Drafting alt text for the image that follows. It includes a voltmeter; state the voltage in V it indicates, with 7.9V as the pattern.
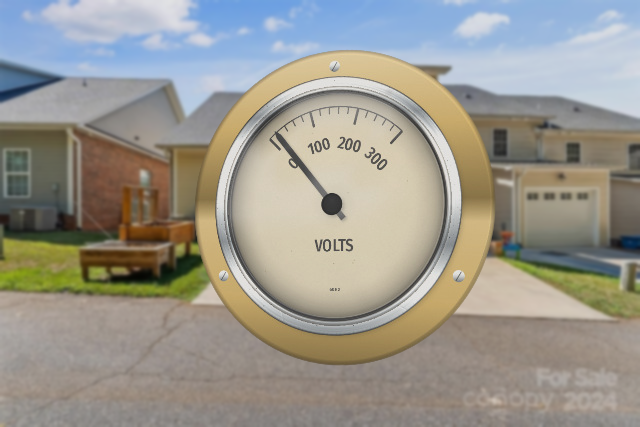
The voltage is 20V
